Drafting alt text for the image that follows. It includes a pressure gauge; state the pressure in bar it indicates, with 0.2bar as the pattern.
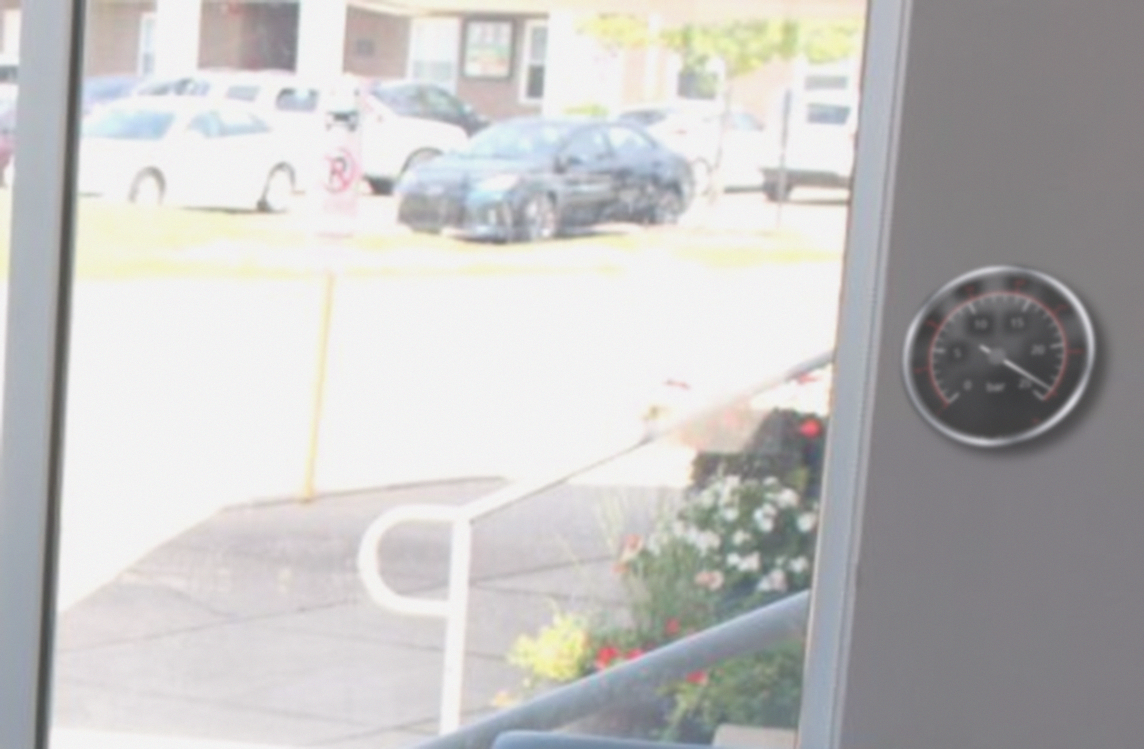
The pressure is 24bar
